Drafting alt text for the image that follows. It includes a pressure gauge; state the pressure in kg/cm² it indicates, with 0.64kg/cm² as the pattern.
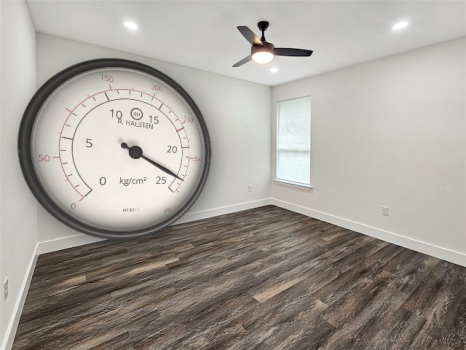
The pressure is 23.5kg/cm²
